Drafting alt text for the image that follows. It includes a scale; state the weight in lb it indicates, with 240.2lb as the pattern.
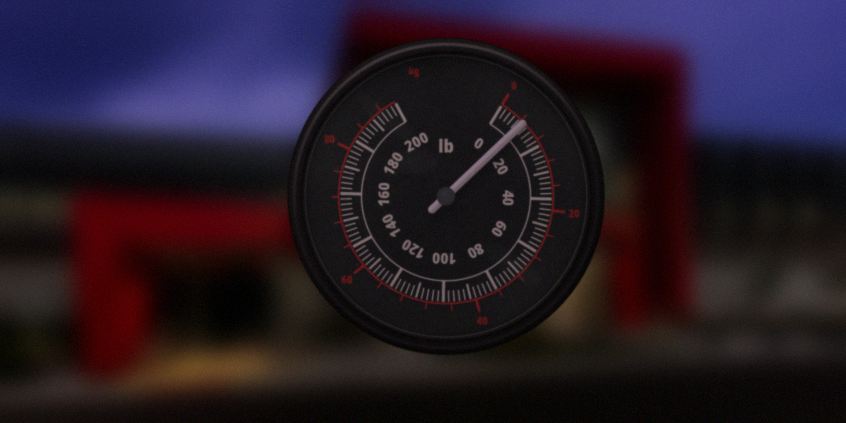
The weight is 10lb
